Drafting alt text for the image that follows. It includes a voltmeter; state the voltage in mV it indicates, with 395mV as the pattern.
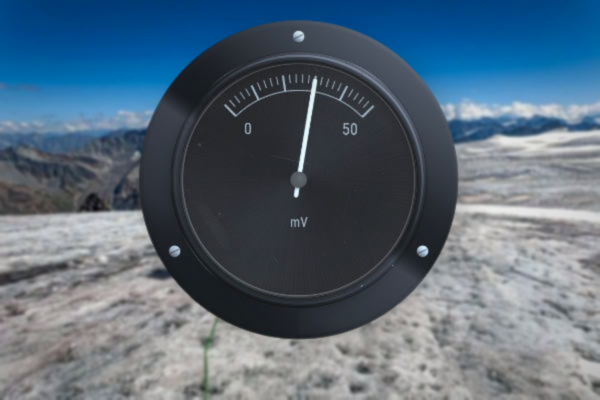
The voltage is 30mV
